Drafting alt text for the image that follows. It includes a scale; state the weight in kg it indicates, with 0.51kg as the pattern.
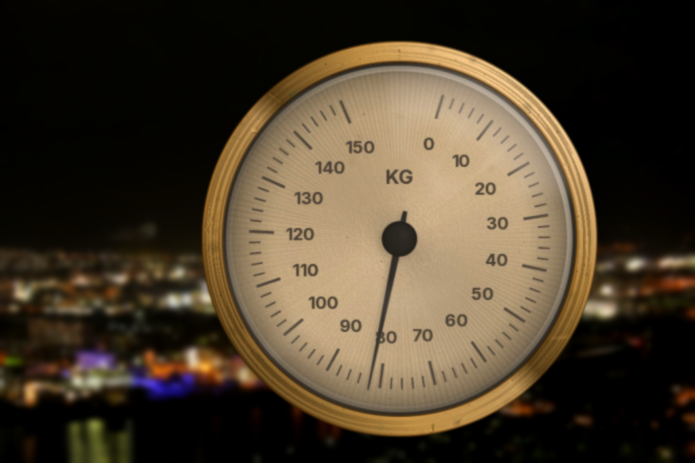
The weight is 82kg
